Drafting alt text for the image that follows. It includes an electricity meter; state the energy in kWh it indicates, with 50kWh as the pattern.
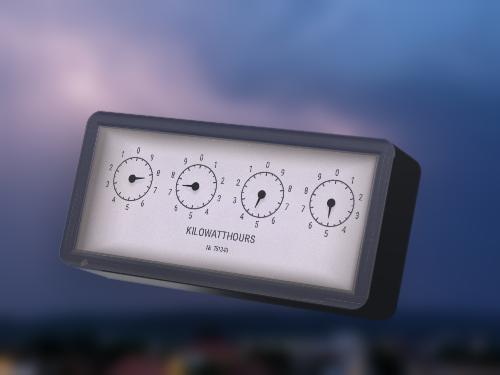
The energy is 7745kWh
